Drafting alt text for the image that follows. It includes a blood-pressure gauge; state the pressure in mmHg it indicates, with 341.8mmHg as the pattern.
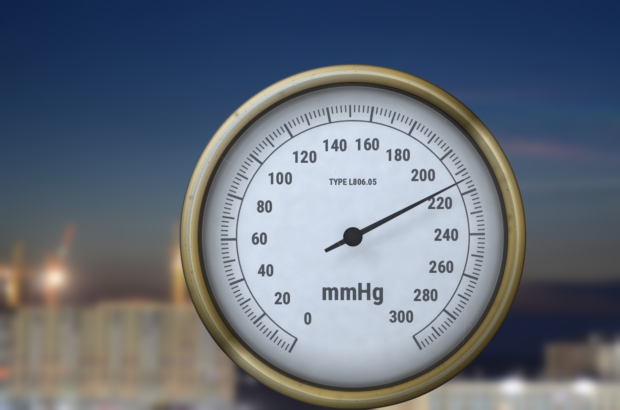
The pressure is 214mmHg
